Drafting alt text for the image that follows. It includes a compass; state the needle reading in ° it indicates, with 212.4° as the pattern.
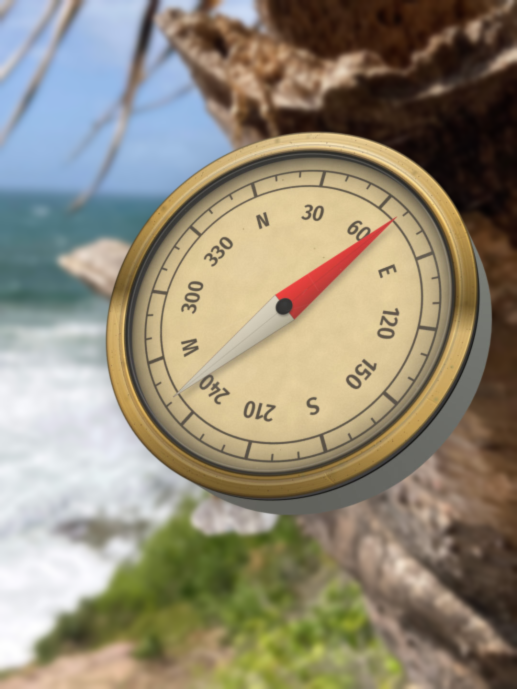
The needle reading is 70°
